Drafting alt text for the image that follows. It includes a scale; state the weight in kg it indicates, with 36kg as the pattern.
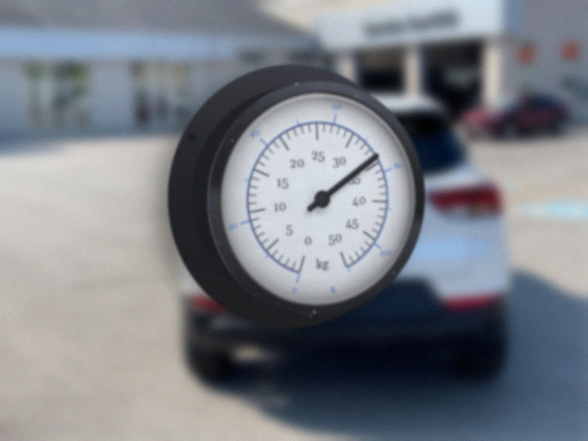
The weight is 34kg
